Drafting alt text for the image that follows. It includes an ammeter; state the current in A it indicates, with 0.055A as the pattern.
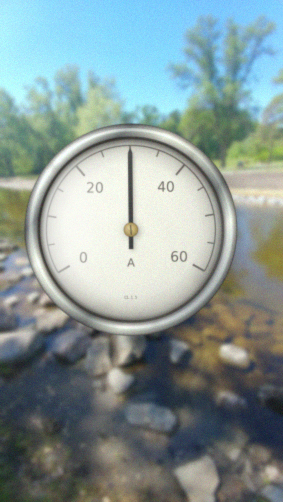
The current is 30A
